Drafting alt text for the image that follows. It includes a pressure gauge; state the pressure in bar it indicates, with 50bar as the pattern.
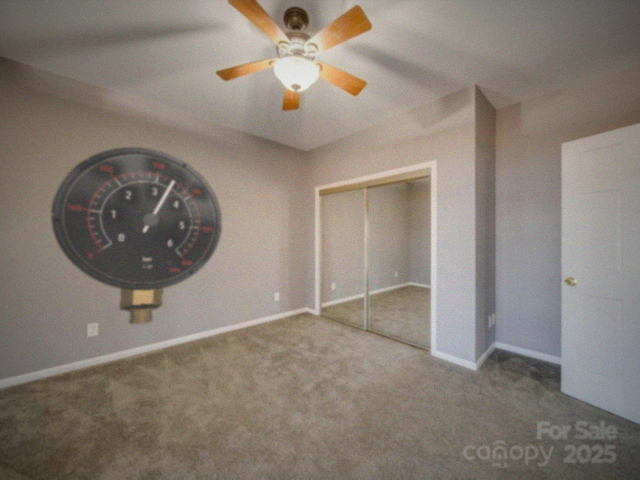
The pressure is 3.4bar
